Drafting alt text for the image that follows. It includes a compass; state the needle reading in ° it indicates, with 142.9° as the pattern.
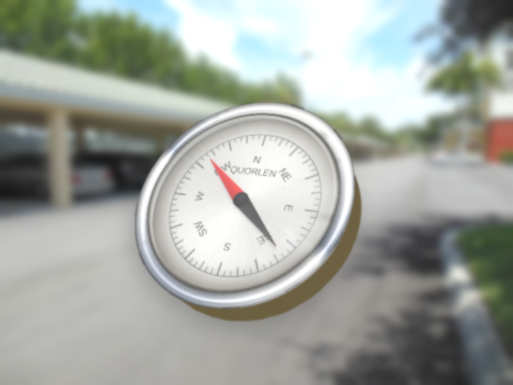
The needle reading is 310°
